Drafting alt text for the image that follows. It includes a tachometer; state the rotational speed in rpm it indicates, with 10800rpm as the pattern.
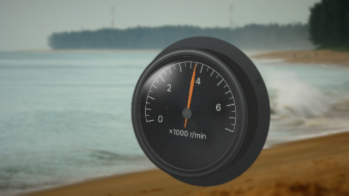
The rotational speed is 3750rpm
